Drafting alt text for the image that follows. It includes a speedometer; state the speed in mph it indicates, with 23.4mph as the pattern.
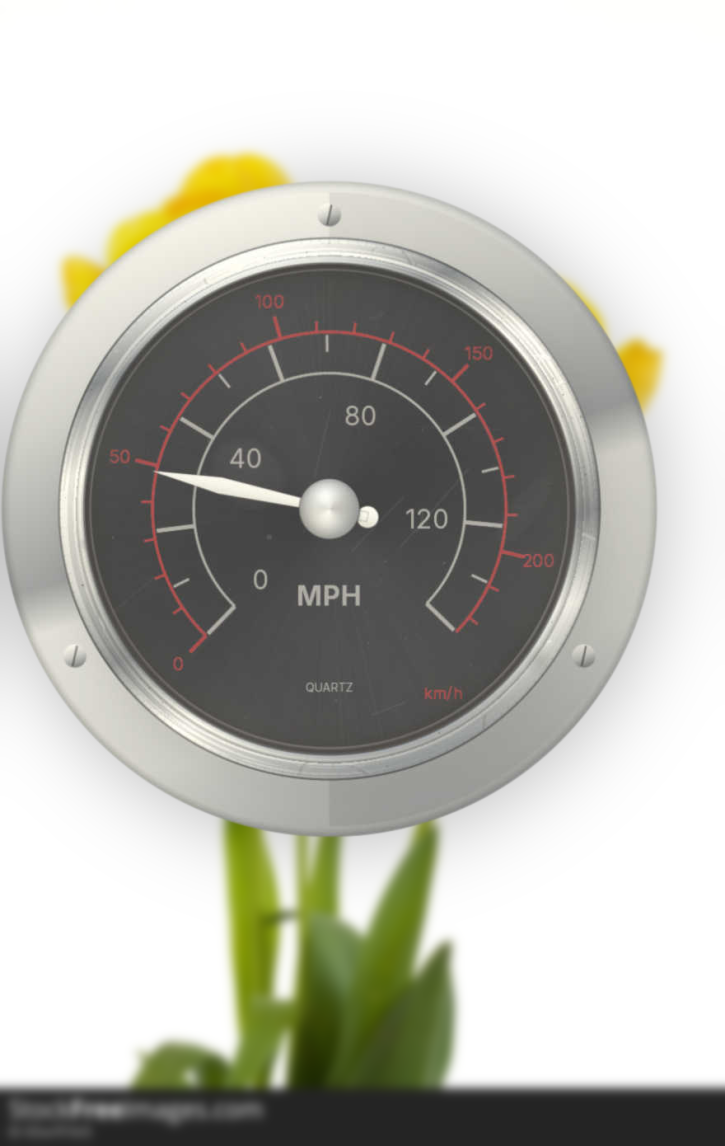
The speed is 30mph
